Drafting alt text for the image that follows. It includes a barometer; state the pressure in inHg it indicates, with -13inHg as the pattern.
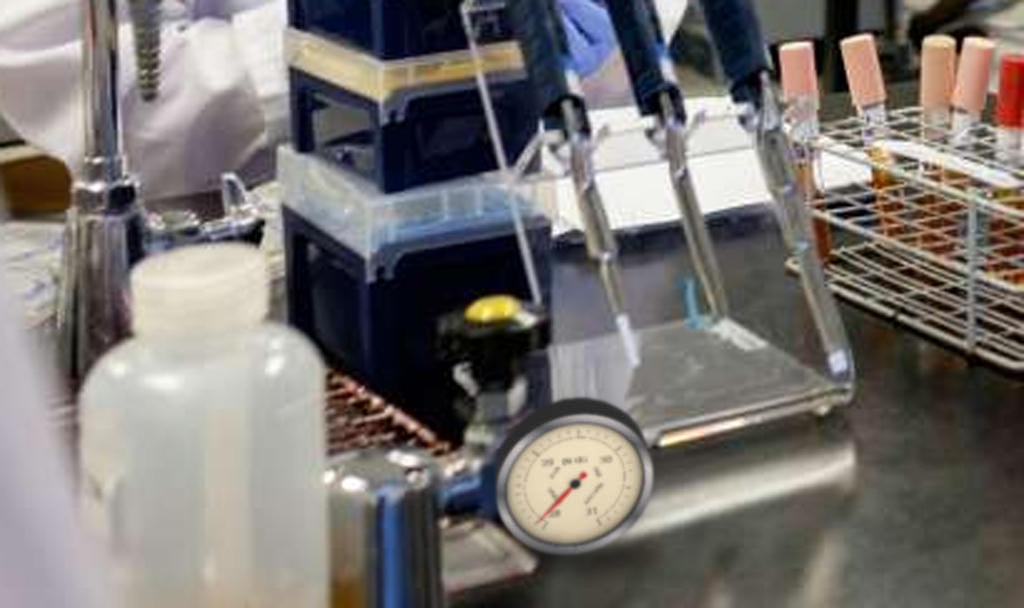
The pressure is 28.1inHg
